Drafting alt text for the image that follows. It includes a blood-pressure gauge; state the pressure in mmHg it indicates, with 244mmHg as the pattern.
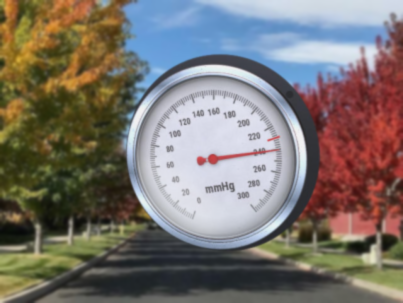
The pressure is 240mmHg
